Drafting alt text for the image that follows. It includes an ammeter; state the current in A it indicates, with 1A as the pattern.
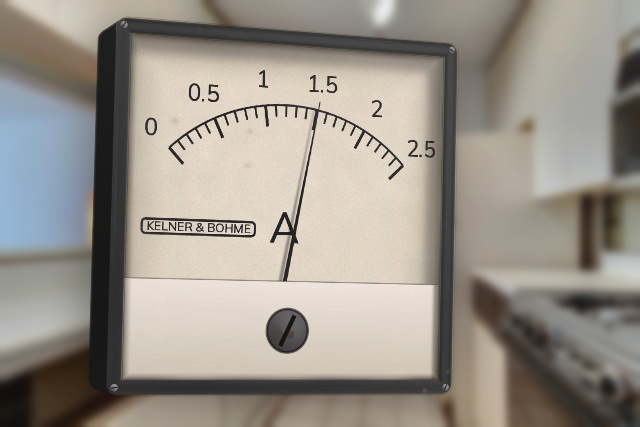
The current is 1.5A
